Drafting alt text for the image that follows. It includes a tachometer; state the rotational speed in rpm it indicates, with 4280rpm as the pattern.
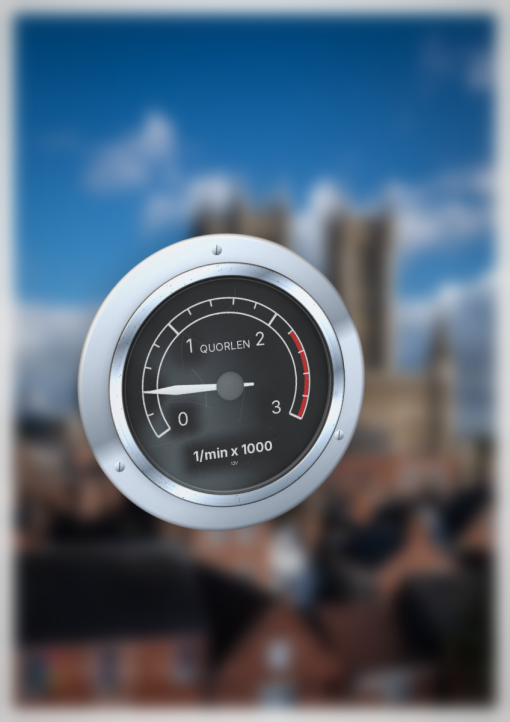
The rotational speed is 400rpm
